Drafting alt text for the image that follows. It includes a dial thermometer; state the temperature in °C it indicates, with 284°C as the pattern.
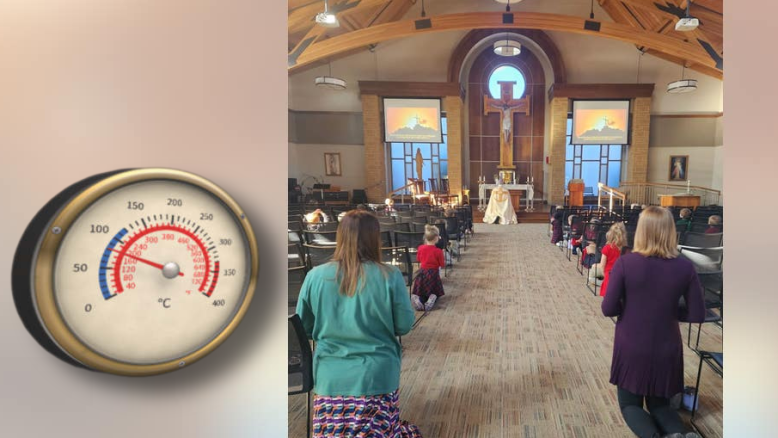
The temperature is 80°C
